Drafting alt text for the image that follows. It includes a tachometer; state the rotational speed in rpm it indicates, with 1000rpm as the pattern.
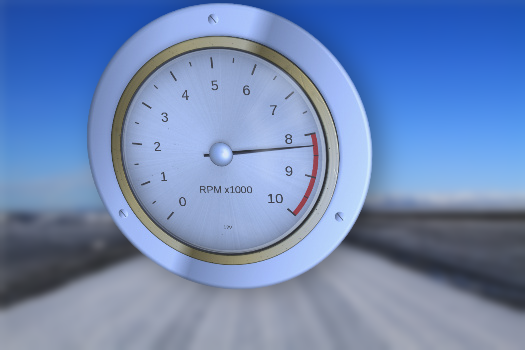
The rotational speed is 8250rpm
